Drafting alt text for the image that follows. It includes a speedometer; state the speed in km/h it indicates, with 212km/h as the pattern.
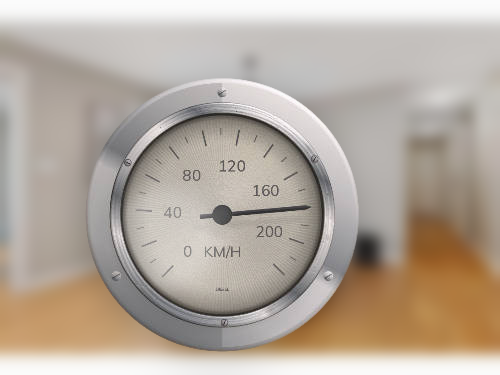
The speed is 180km/h
